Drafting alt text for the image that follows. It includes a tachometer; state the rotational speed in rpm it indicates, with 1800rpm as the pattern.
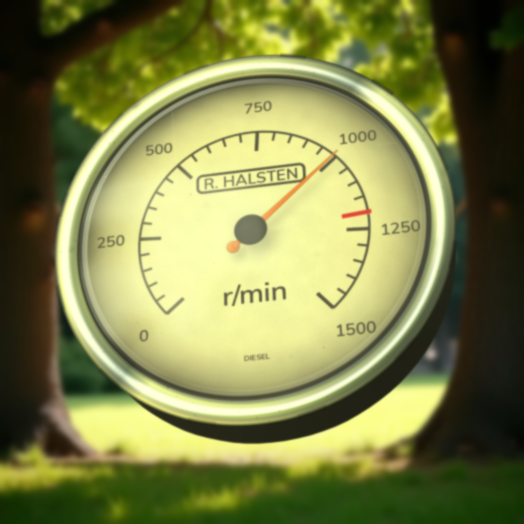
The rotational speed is 1000rpm
